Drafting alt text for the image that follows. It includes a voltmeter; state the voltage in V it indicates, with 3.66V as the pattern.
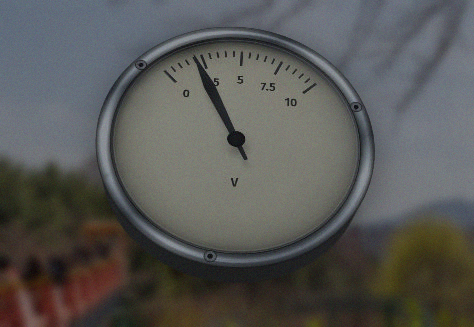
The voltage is 2V
